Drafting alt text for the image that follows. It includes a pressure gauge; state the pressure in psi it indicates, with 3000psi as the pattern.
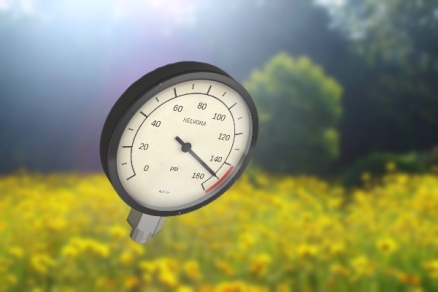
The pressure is 150psi
